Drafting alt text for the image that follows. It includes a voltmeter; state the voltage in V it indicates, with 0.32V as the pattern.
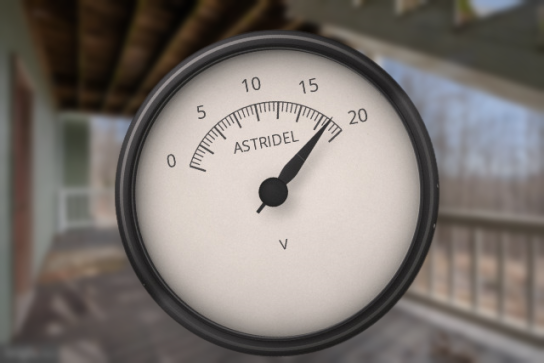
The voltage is 18.5V
